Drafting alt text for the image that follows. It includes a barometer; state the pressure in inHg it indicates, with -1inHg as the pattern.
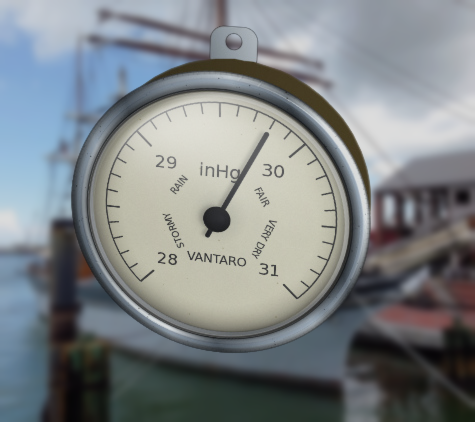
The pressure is 29.8inHg
